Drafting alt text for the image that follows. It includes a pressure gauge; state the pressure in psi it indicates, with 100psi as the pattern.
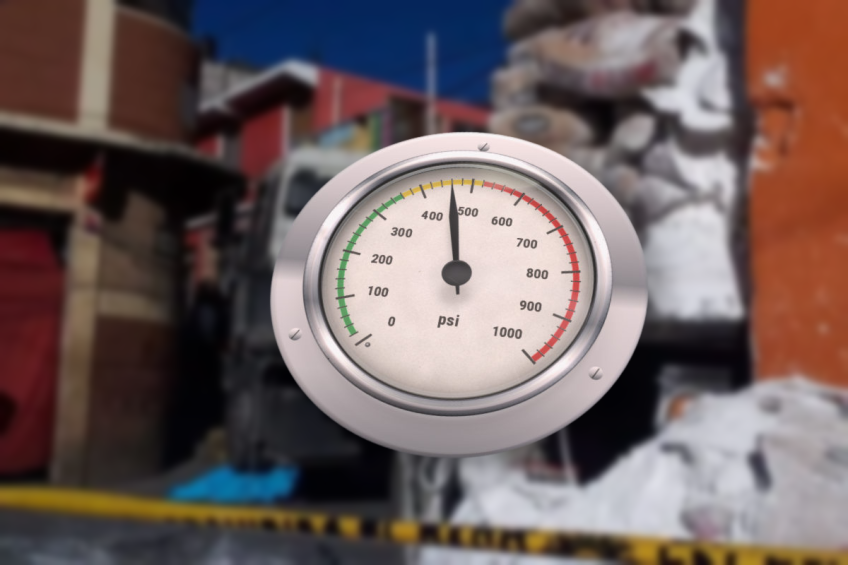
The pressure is 460psi
